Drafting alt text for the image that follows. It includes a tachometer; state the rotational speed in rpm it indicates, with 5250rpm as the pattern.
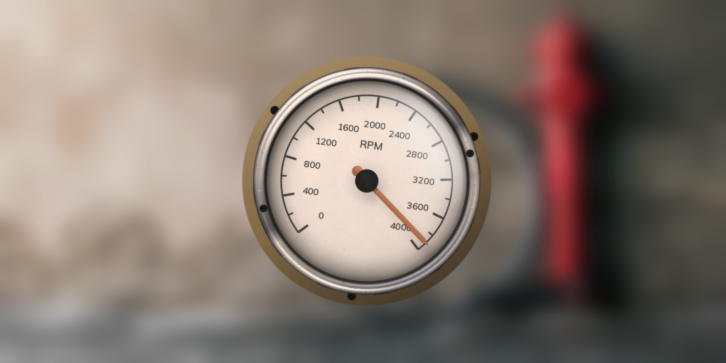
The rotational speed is 3900rpm
